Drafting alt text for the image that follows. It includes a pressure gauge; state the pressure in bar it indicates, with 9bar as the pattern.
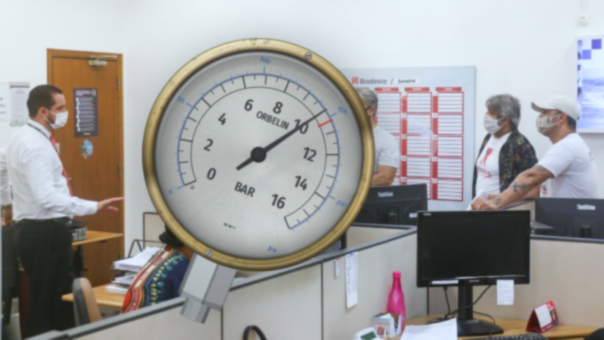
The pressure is 10bar
